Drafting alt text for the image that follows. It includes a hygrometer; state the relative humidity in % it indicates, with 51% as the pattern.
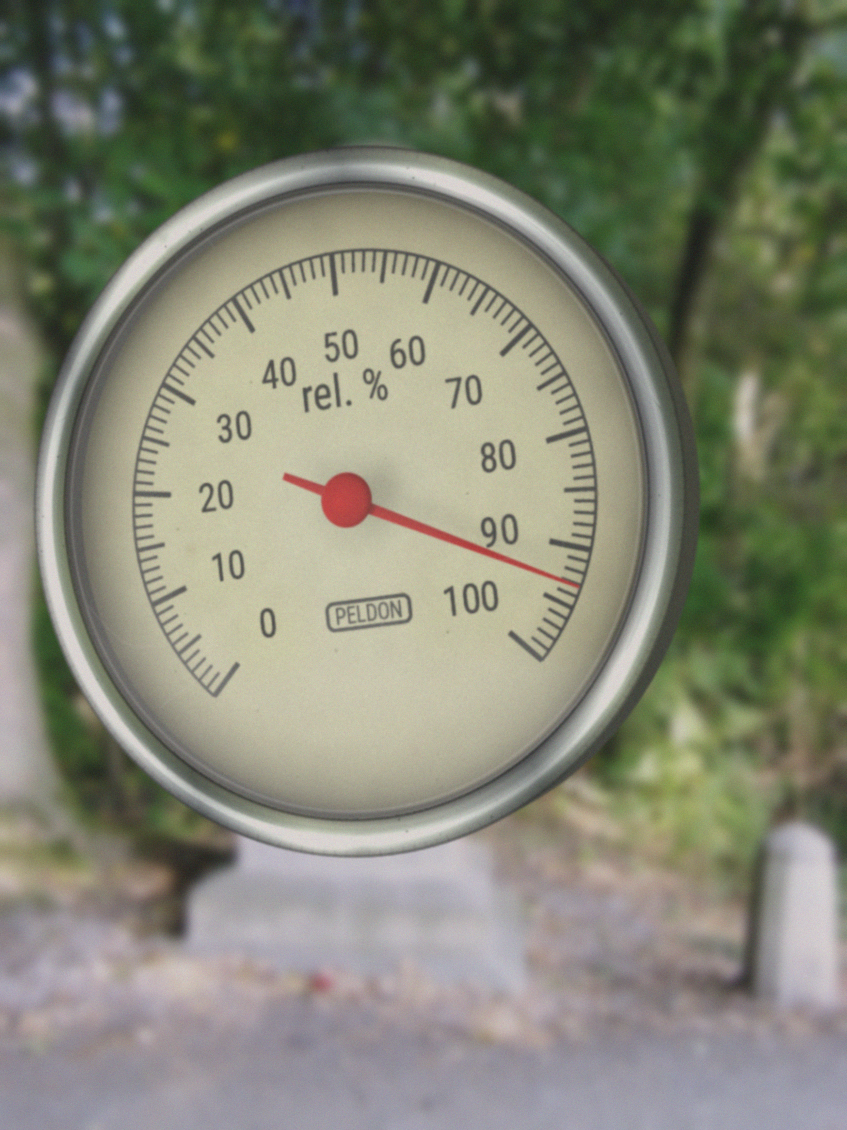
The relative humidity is 93%
